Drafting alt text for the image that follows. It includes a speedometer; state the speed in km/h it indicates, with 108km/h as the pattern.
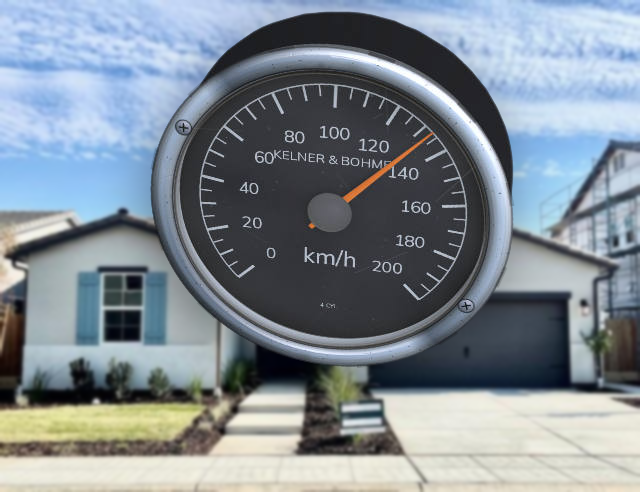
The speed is 132.5km/h
